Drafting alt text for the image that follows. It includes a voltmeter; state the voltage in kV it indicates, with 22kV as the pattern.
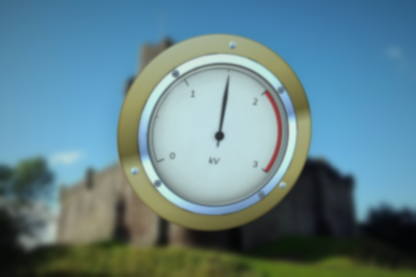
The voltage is 1.5kV
